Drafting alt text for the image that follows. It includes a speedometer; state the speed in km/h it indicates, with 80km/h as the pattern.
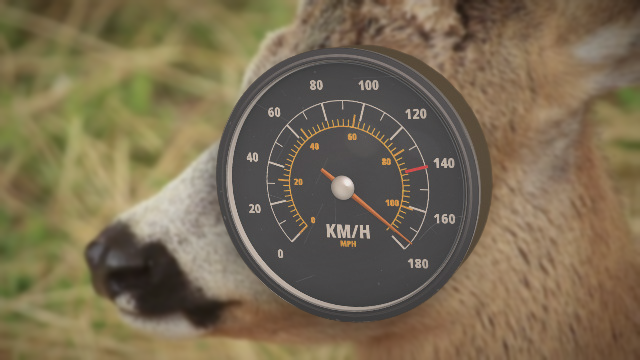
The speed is 175km/h
